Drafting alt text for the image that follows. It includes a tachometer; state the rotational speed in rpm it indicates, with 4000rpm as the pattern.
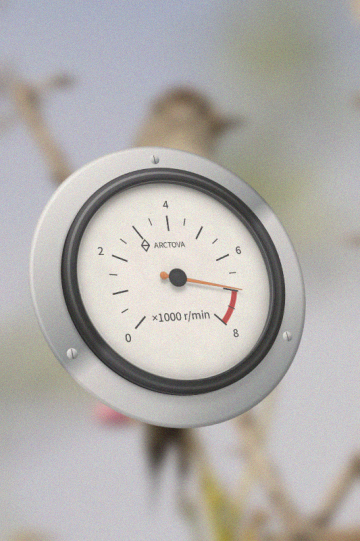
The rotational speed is 7000rpm
